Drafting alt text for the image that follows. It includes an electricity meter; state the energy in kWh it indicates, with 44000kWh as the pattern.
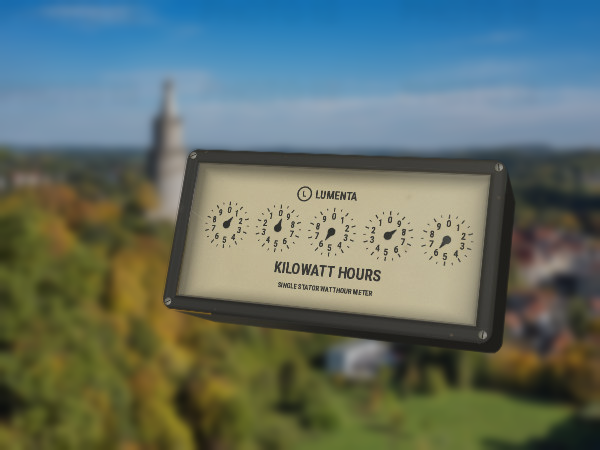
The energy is 9586kWh
